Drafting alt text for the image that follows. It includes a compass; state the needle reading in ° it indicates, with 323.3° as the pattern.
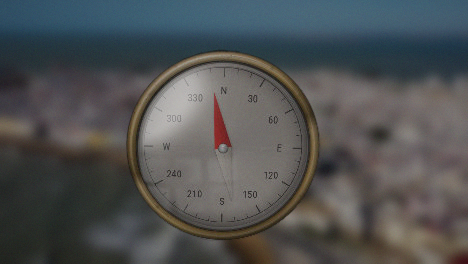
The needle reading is 350°
